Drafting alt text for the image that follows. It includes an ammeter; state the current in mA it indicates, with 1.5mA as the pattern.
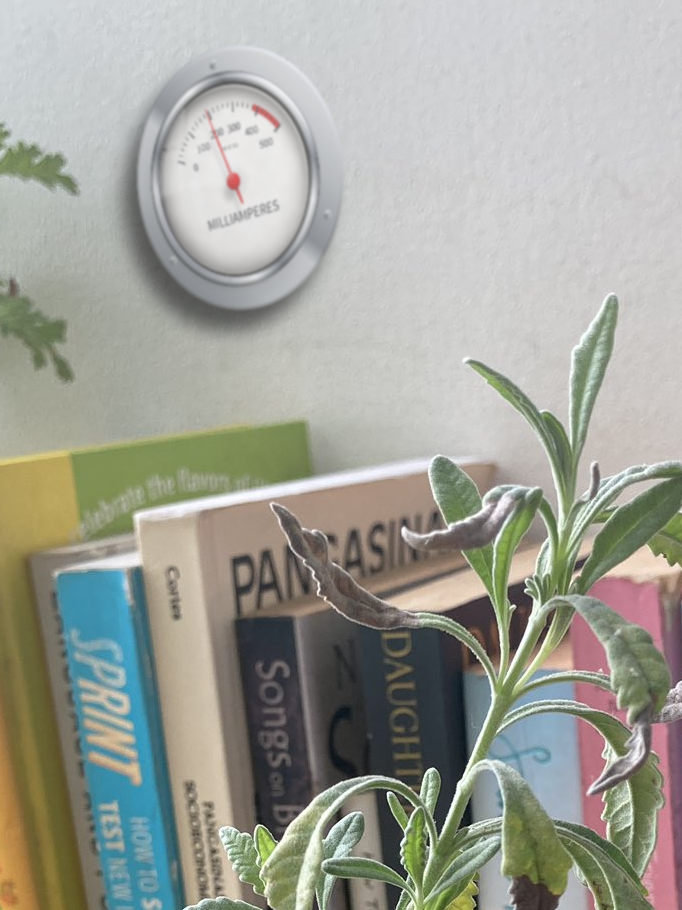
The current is 200mA
